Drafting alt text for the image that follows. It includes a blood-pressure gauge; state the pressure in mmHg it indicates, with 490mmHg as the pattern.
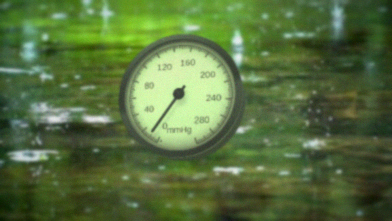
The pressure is 10mmHg
